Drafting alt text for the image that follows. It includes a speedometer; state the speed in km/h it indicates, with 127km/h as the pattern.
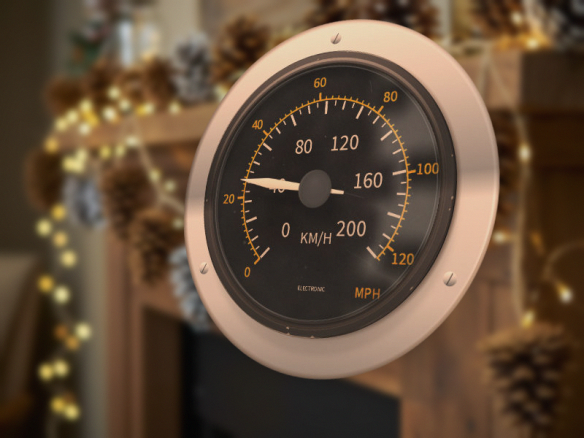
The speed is 40km/h
